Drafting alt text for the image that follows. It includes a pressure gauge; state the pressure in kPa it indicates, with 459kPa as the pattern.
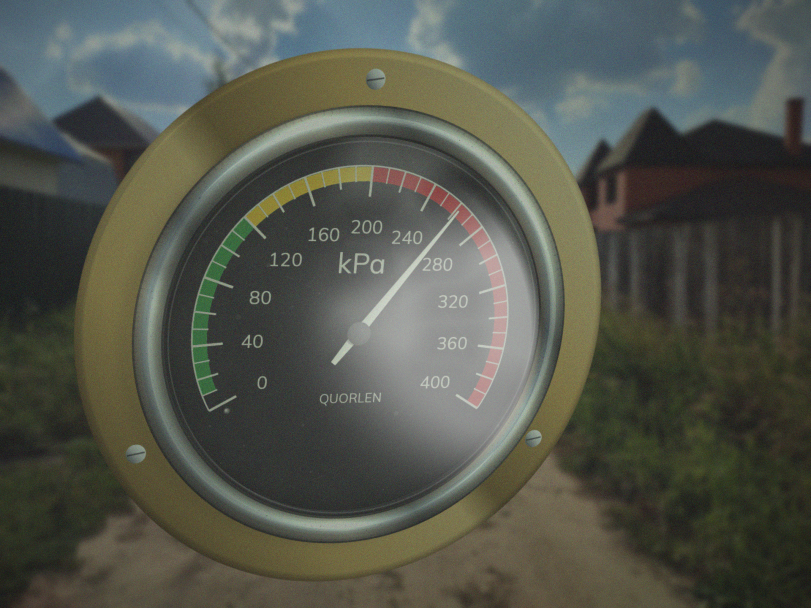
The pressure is 260kPa
